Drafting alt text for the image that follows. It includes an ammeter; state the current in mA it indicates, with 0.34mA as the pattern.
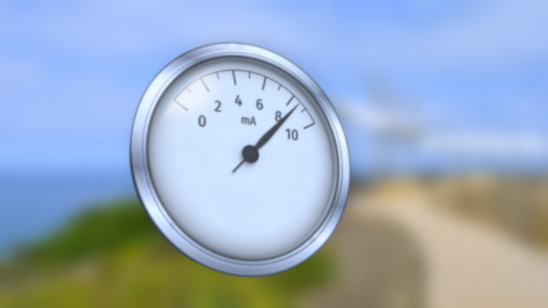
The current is 8.5mA
